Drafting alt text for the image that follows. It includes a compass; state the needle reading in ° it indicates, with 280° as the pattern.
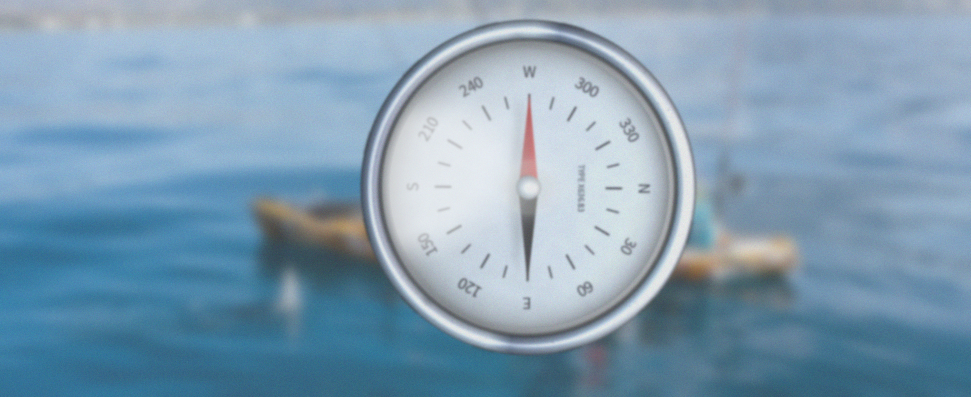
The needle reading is 270°
